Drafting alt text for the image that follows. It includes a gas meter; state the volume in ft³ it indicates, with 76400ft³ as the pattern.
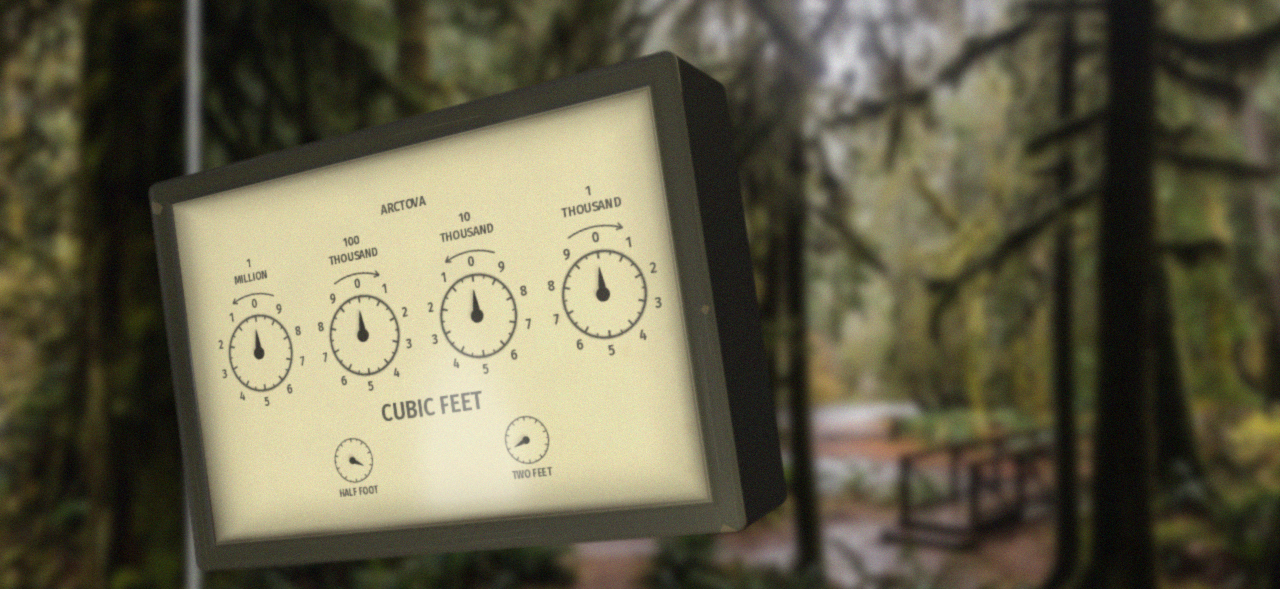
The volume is 0ft³
